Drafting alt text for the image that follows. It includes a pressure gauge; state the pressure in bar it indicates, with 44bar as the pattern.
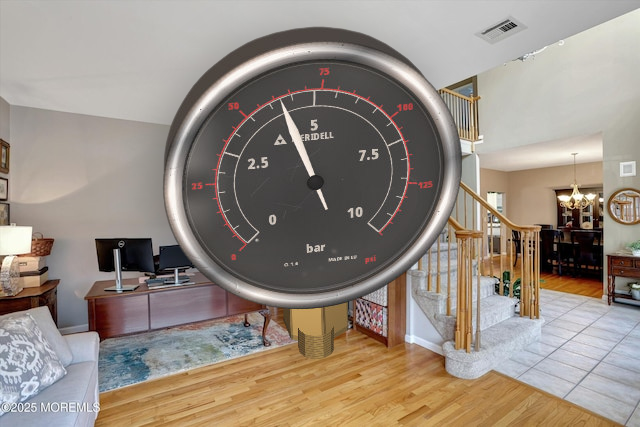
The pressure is 4.25bar
